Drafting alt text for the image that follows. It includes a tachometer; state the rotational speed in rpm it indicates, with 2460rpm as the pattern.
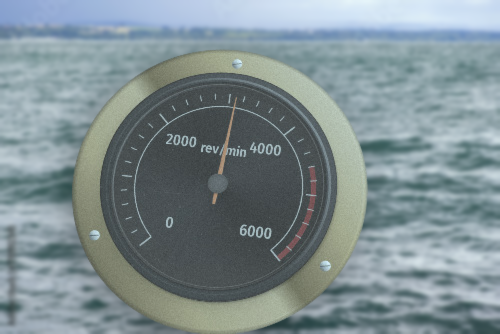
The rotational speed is 3100rpm
